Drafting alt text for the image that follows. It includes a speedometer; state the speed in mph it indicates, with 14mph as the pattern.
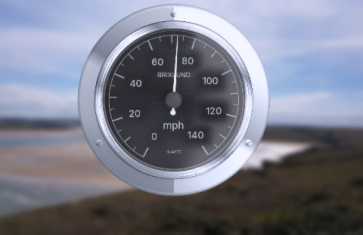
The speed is 72.5mph
